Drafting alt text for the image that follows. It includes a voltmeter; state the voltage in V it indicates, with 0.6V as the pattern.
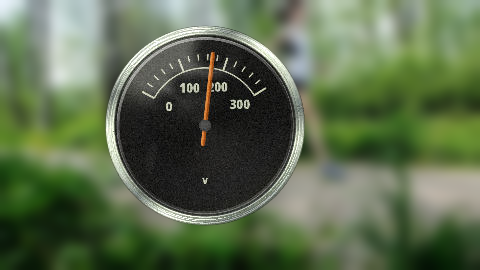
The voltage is 170V
